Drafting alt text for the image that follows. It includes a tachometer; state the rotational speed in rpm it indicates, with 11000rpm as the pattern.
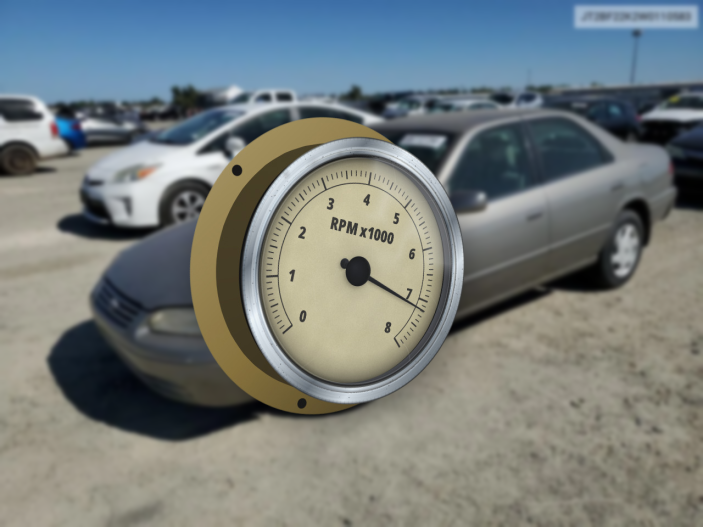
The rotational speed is 7200rpm
